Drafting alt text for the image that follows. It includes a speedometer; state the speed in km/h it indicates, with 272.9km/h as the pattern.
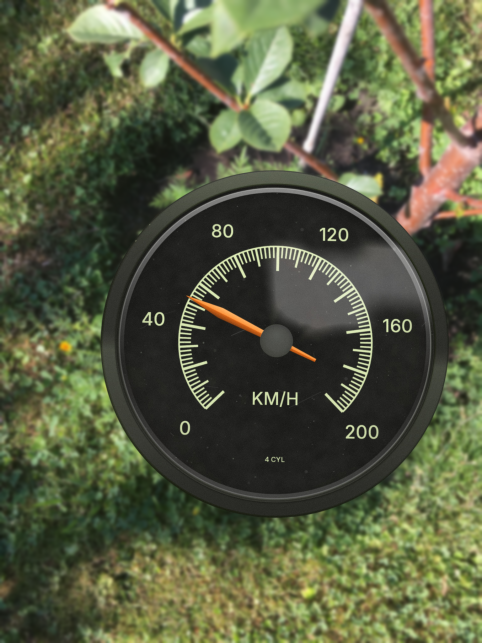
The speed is 52km/h
